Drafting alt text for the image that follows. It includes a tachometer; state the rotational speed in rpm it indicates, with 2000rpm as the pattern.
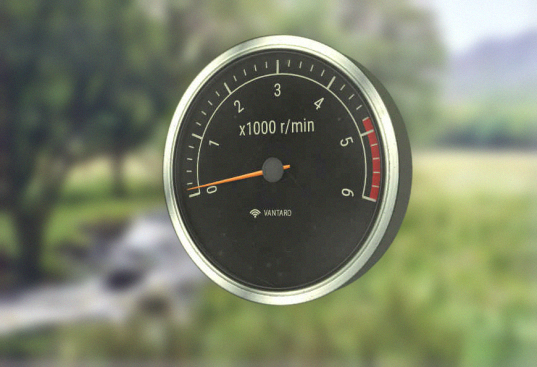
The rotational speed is 100rpm
